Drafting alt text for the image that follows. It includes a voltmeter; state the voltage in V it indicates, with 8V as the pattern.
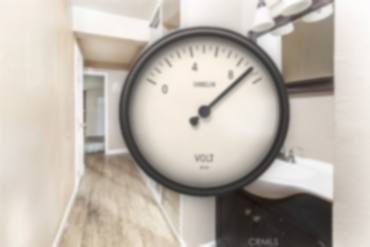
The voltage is 9V
